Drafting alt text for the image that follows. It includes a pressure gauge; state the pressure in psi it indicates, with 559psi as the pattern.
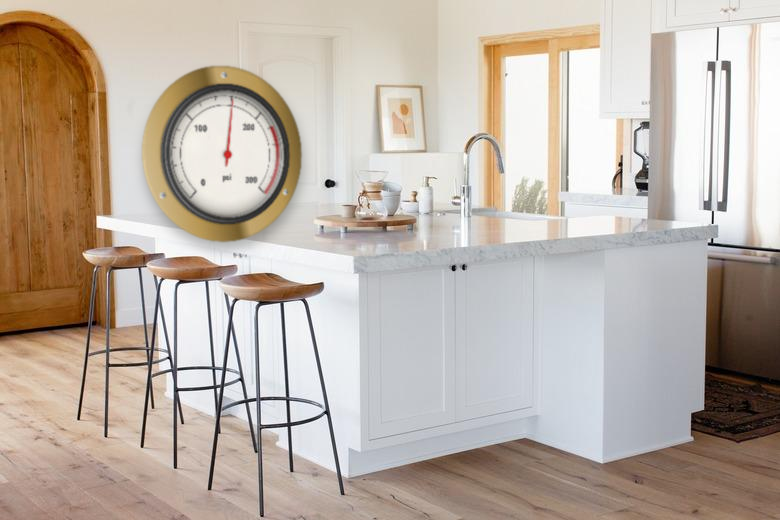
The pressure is 160psi
